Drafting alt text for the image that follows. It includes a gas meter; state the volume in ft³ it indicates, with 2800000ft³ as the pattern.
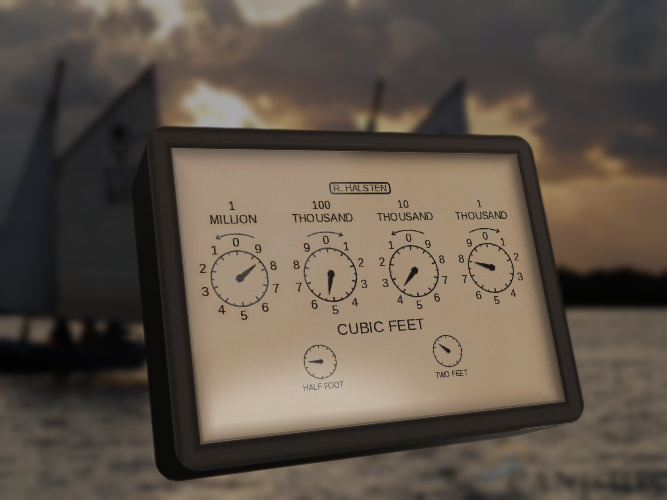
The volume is 853800ft³
